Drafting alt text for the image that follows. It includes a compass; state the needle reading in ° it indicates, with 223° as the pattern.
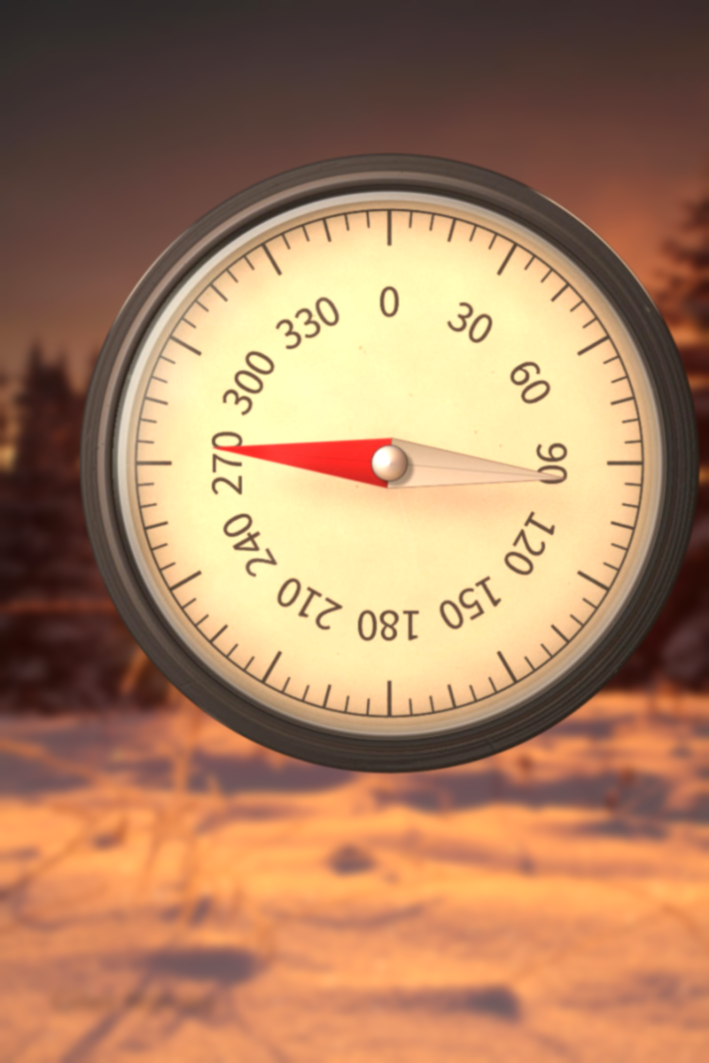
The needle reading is 275°
